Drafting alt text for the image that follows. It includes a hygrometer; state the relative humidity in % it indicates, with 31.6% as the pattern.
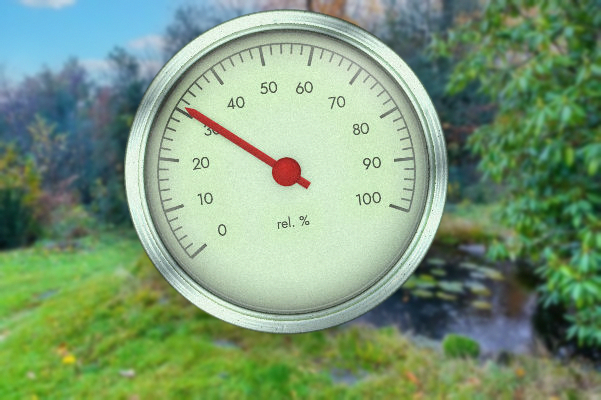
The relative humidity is 31%
